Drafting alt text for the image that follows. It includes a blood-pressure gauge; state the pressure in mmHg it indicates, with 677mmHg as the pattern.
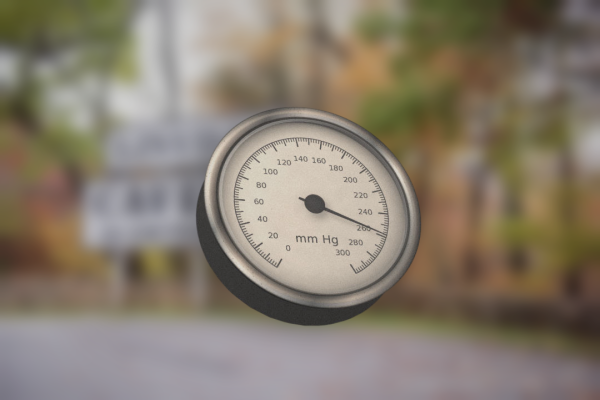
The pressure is 260mmHg
